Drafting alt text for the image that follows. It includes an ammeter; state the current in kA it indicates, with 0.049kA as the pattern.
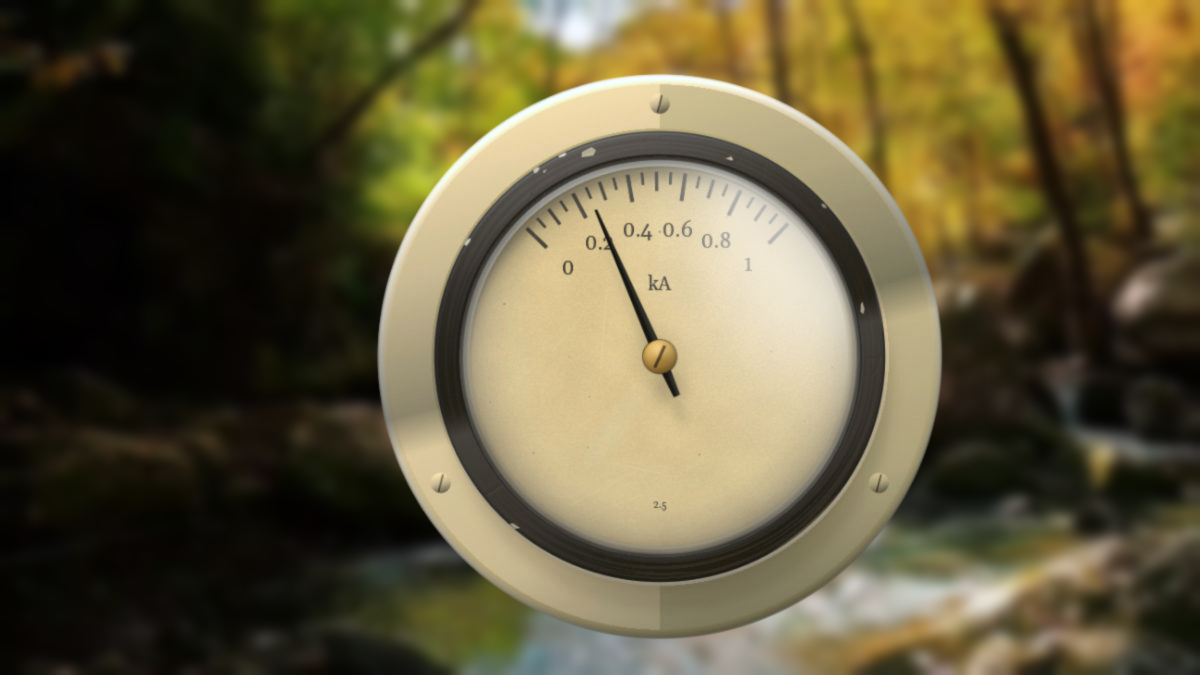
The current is 0.25kA
